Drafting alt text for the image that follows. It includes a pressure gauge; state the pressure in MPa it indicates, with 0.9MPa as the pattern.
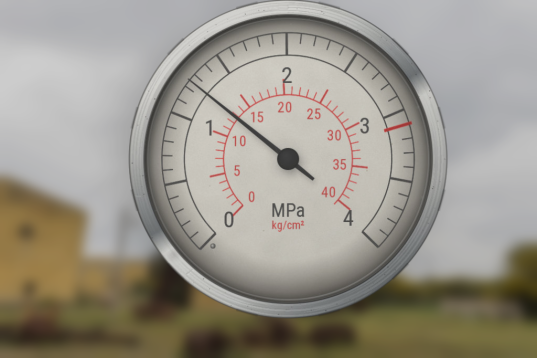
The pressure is 1.25MPa
